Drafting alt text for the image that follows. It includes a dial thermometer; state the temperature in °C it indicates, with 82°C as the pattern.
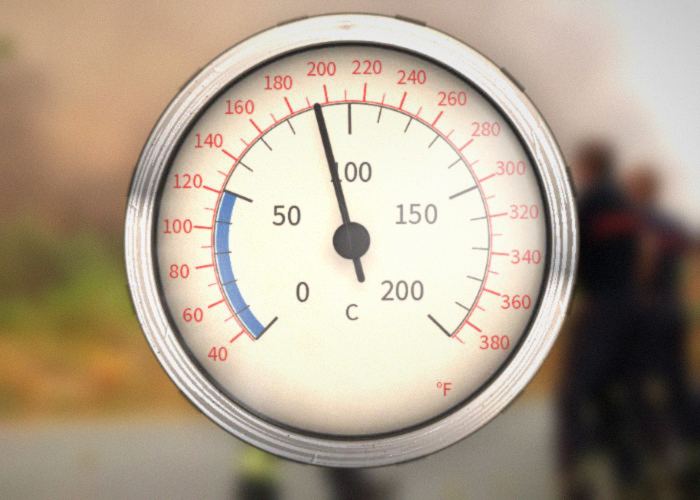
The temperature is 90°C
